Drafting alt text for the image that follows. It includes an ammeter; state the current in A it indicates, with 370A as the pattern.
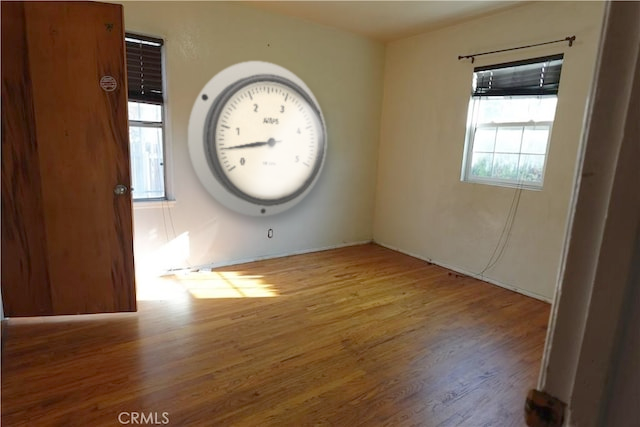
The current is 0.5A
